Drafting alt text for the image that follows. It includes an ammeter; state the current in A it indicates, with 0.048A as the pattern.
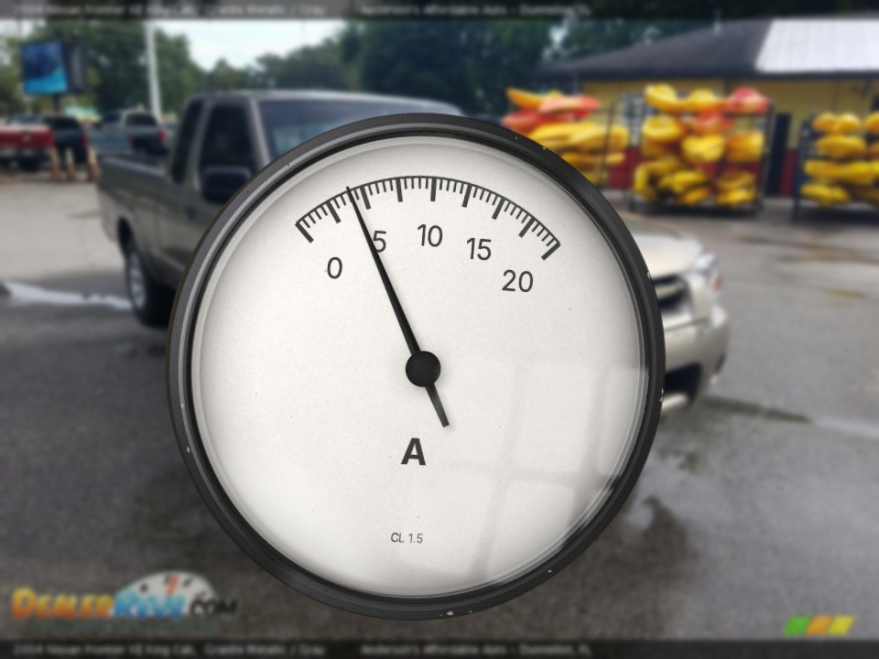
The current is 4A
